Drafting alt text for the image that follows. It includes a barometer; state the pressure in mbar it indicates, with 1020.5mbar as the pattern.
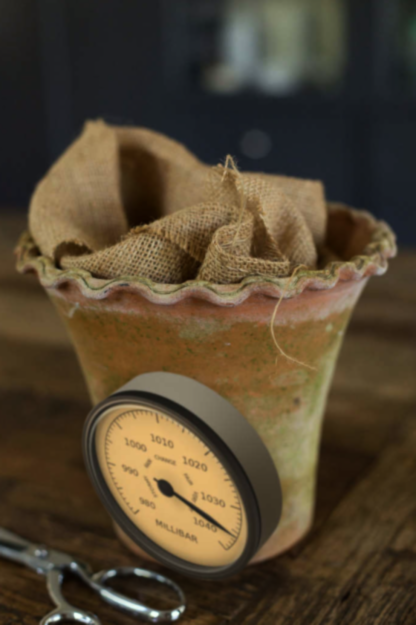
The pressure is 1035mbar
